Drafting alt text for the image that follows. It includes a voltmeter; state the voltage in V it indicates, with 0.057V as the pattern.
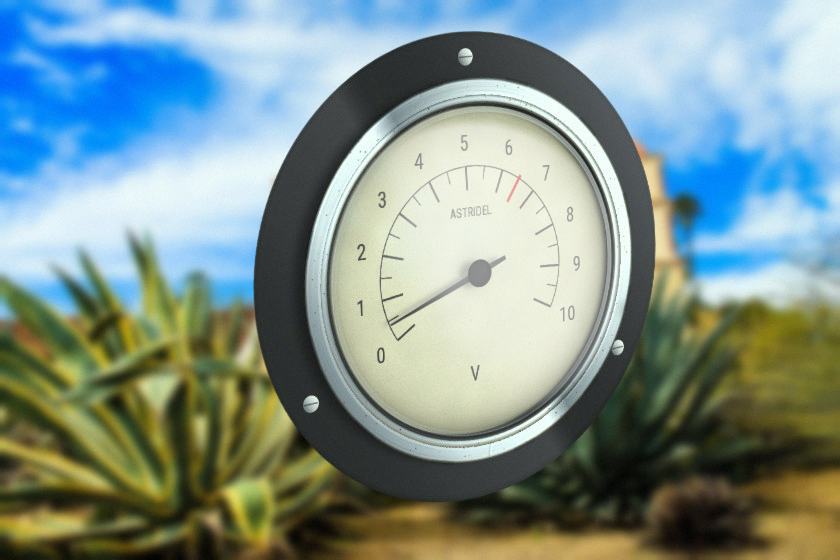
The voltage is 0.5V
